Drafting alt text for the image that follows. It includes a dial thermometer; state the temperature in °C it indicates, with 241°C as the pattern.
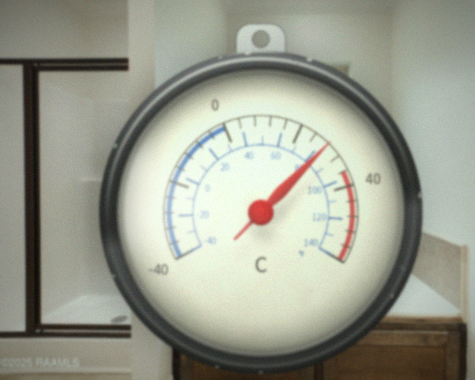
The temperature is 28°C
